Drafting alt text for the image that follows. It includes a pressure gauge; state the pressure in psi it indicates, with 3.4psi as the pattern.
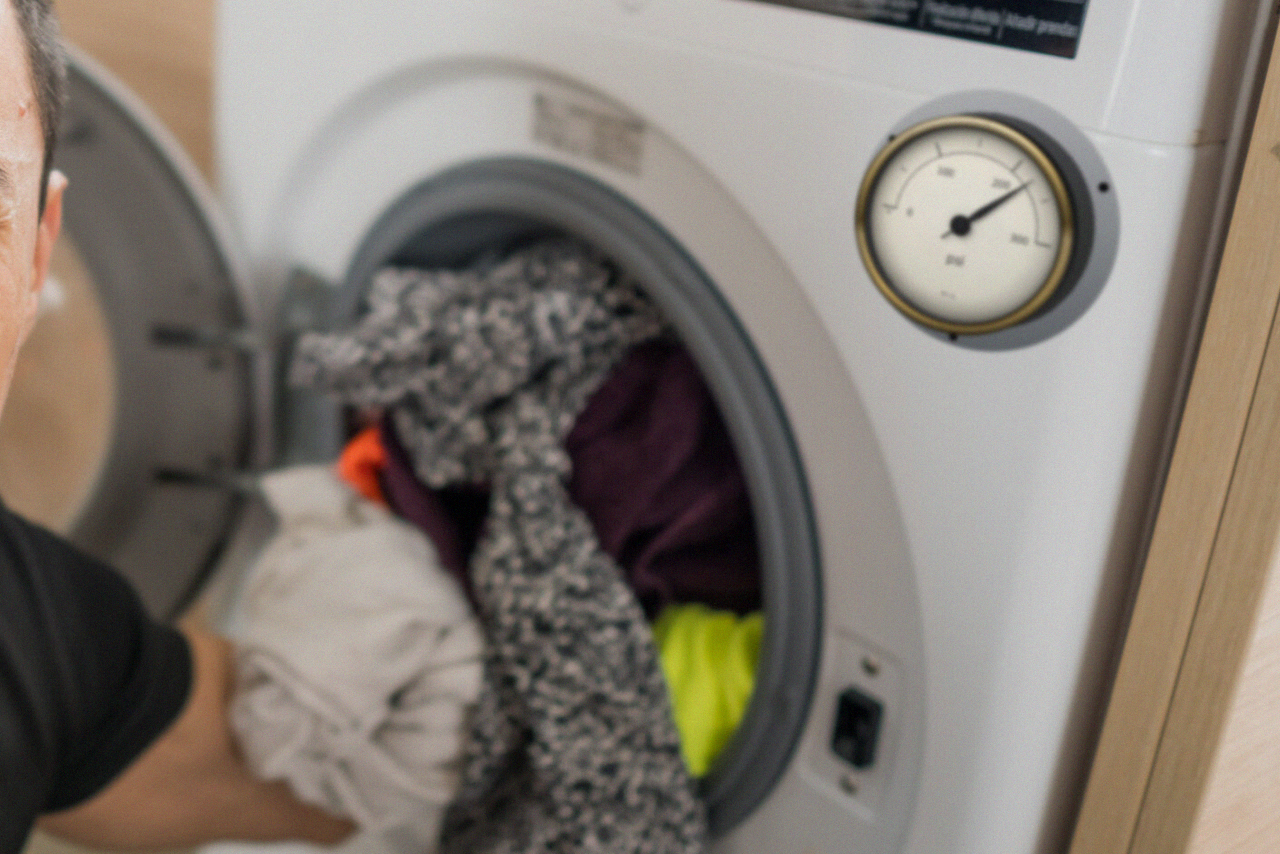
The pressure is 225psi
